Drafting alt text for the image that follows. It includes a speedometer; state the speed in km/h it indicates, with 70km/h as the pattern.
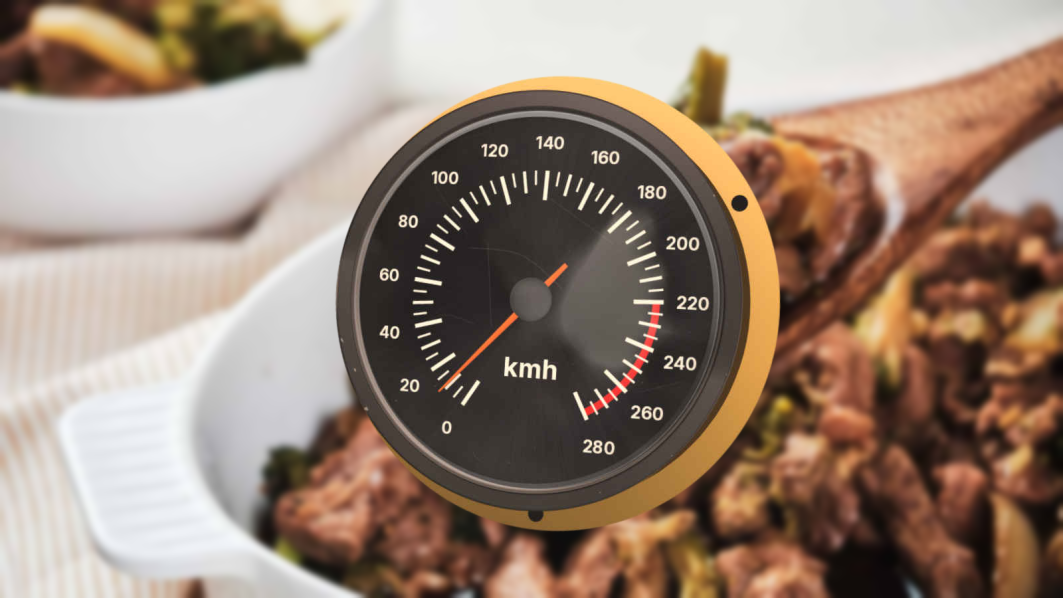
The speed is 10km/h
